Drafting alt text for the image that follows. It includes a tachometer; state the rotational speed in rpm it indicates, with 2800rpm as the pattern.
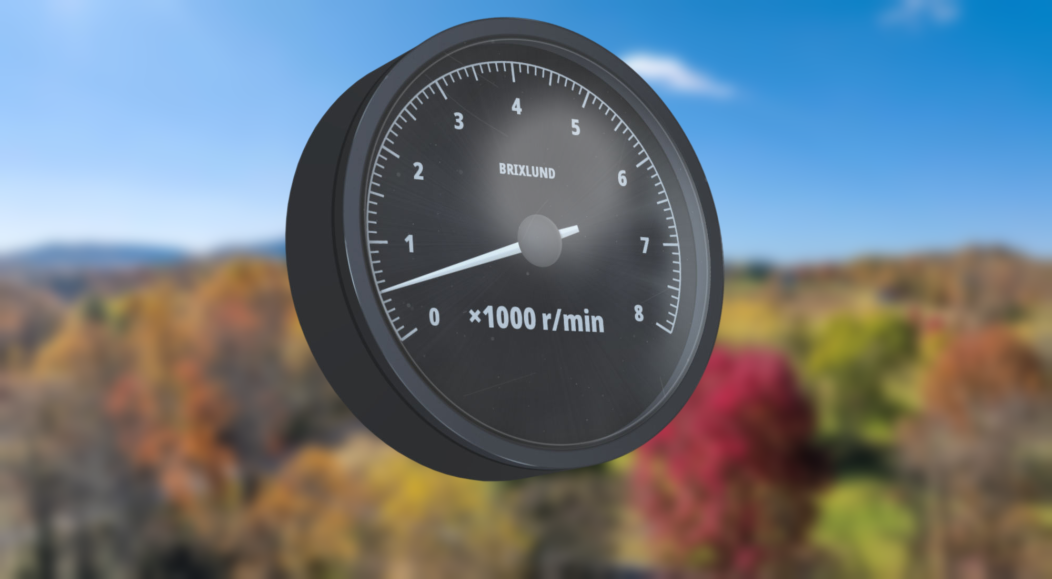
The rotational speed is 500rpm
